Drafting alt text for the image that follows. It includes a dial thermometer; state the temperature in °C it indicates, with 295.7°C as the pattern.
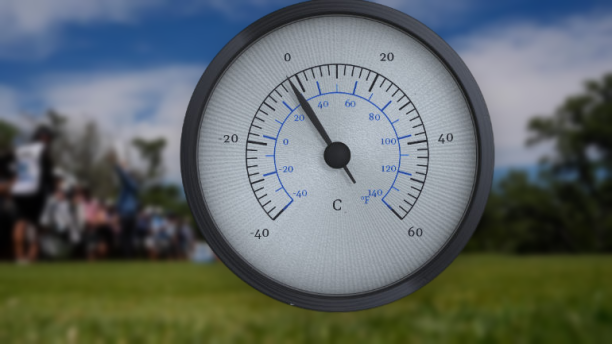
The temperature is -2°C
